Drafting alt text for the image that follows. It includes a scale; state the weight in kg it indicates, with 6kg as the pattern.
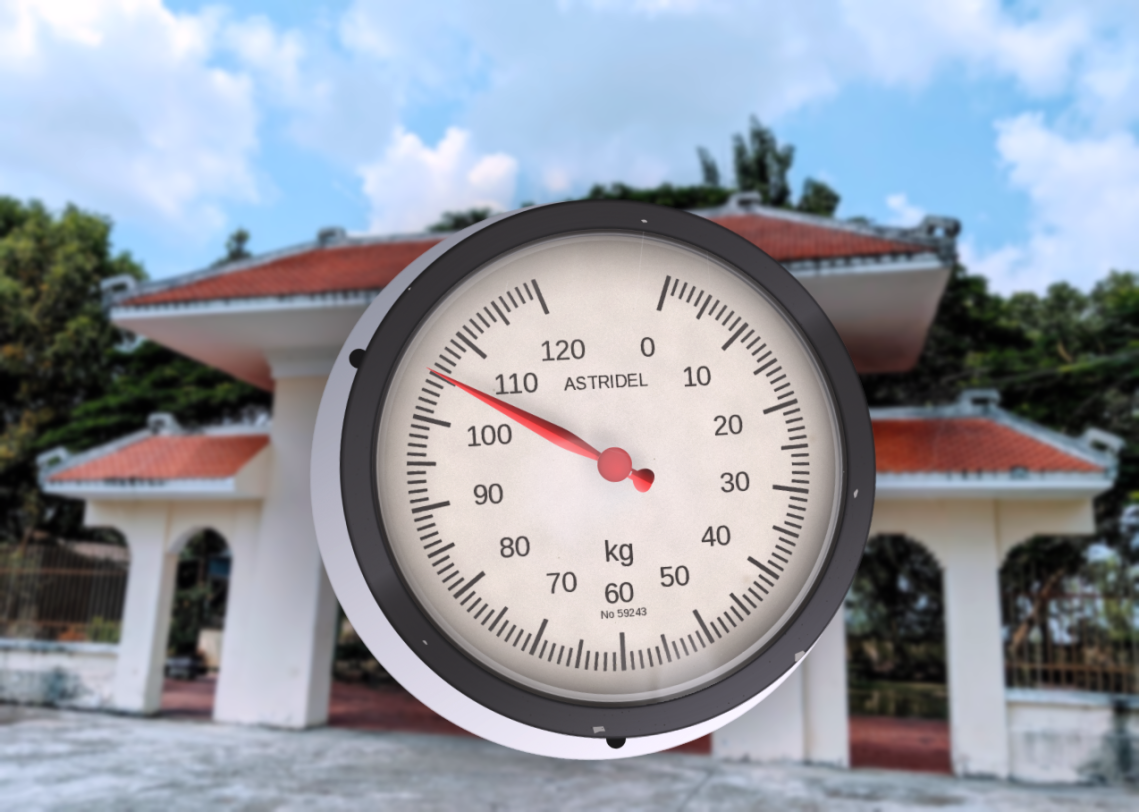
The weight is 105kg
